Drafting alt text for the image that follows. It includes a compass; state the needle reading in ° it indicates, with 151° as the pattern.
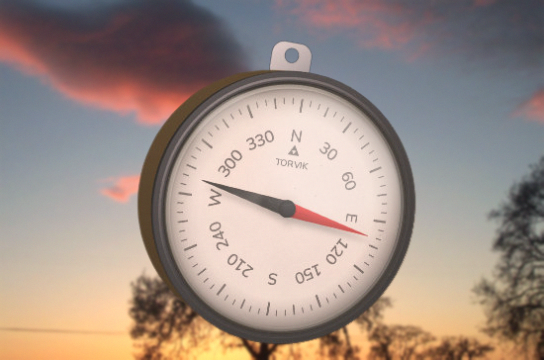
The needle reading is 100°
